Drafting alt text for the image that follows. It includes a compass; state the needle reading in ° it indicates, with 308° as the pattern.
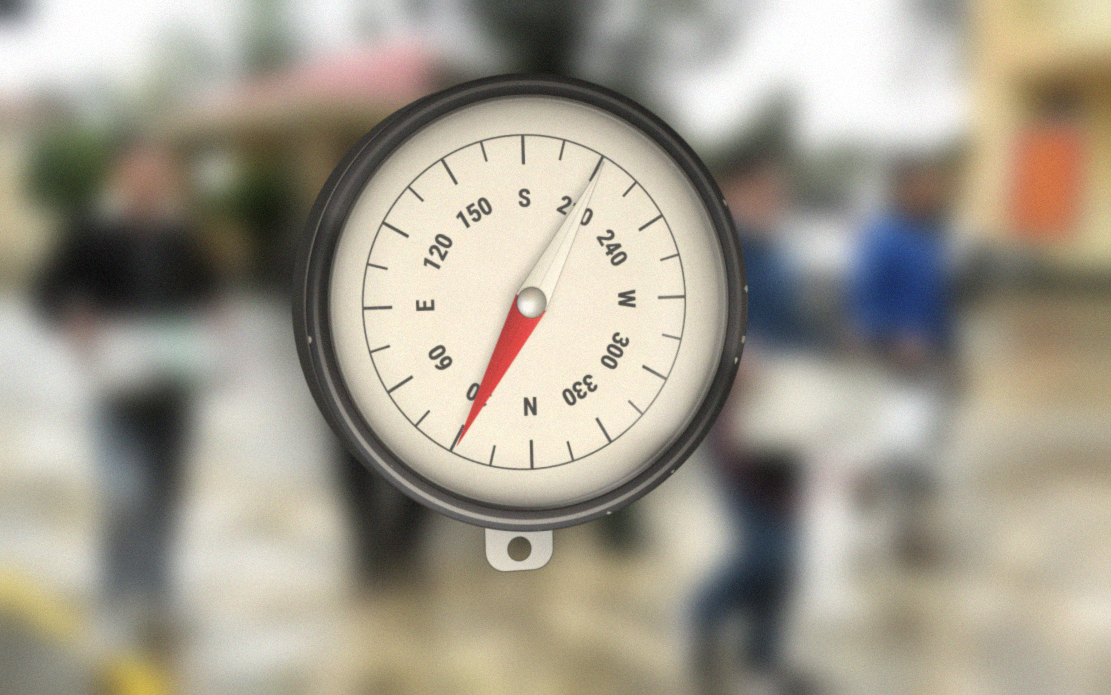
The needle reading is 30°
